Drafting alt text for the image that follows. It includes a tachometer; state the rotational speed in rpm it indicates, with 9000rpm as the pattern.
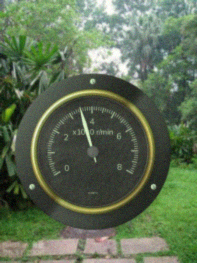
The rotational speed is 3500rpm
